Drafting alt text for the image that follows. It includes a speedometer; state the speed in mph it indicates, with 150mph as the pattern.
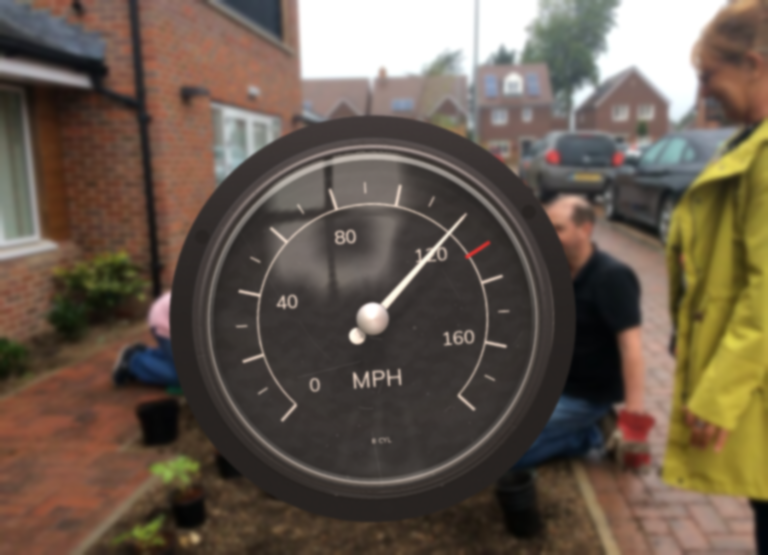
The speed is 120mph
